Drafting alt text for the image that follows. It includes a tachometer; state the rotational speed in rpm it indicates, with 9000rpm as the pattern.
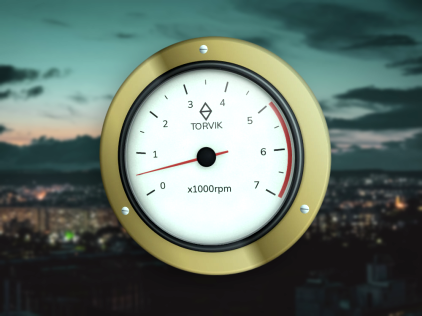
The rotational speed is 500rpm
